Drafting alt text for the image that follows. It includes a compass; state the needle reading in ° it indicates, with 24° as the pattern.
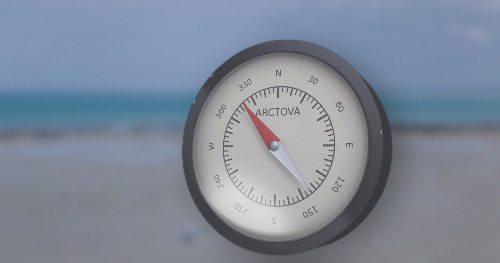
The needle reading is 320°
